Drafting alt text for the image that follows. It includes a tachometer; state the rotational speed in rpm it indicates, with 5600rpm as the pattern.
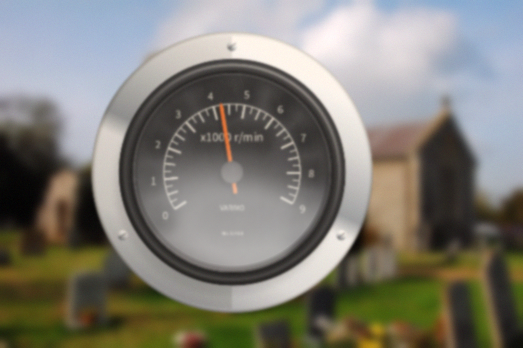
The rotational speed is 4250rpm
